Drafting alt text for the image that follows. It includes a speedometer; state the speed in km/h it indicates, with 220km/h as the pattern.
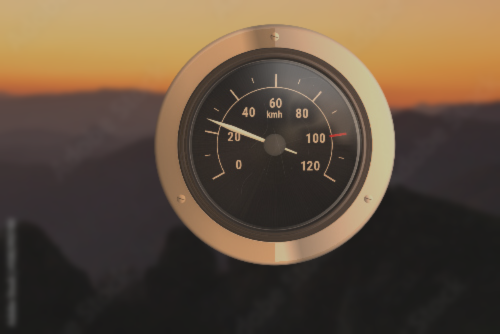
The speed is 25km/h
